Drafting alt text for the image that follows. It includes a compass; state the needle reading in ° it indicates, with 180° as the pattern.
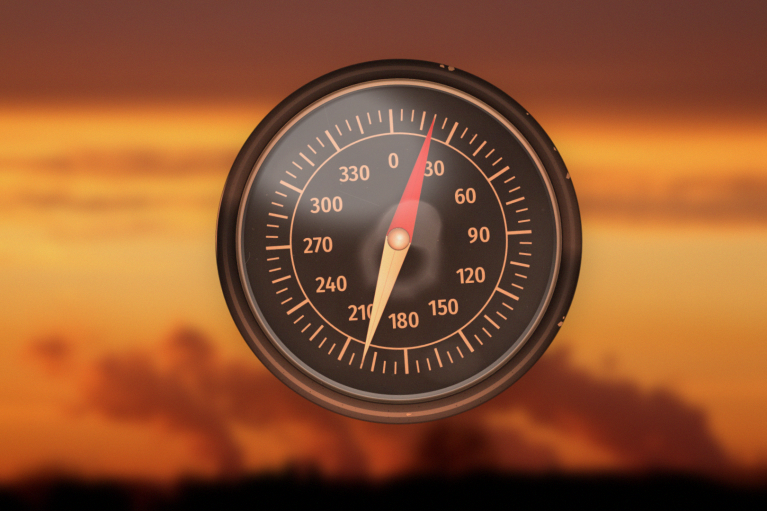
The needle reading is 20°
